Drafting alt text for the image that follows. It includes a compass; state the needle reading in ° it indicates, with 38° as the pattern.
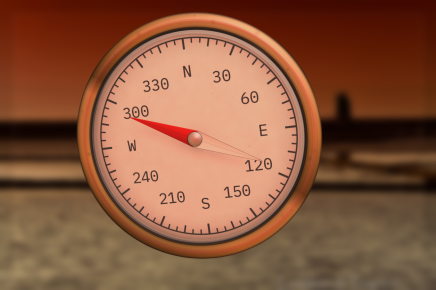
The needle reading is 295°
